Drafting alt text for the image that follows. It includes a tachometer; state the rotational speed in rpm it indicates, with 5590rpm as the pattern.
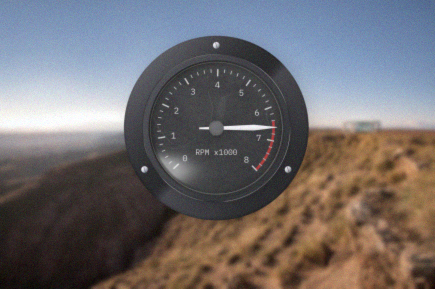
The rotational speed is 6600rpm
